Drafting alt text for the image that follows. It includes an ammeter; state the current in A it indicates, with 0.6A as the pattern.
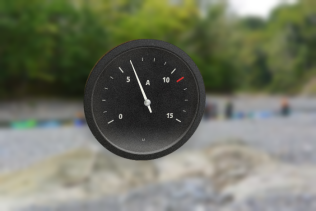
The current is 6A
